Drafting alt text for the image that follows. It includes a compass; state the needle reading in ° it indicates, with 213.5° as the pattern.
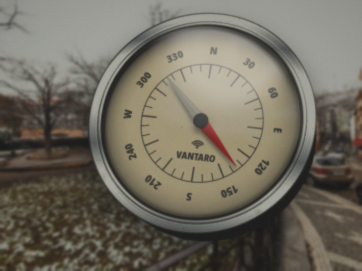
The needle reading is 135°
